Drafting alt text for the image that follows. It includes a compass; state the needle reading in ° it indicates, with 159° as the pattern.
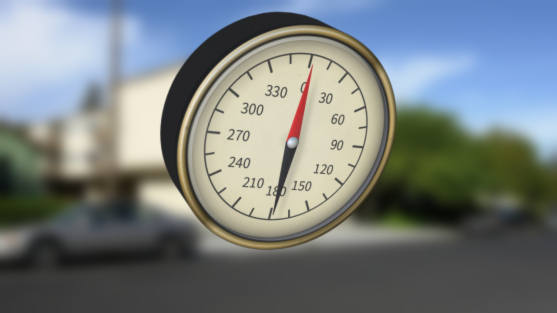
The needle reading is 0°
